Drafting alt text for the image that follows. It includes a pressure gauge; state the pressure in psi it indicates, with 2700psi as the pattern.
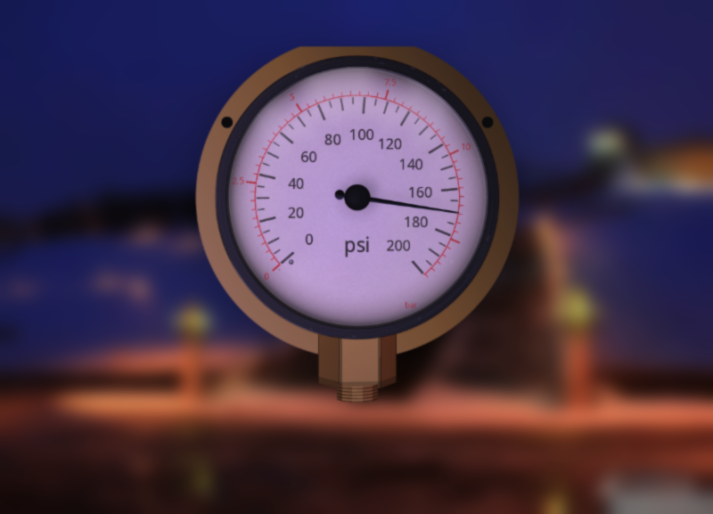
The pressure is 170psi
